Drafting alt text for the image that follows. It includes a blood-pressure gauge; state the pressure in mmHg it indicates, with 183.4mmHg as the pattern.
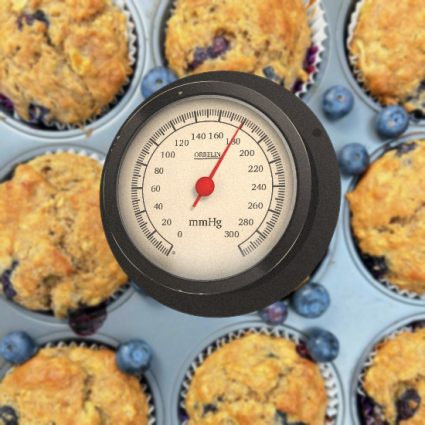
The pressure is 180mmHg
